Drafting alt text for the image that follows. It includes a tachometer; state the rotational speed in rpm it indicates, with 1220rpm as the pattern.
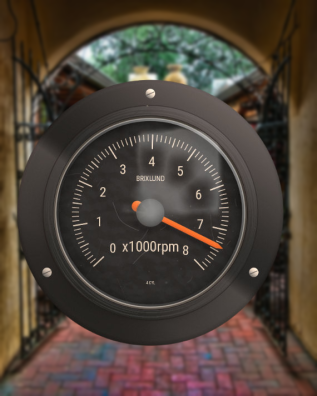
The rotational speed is 7400rpm
